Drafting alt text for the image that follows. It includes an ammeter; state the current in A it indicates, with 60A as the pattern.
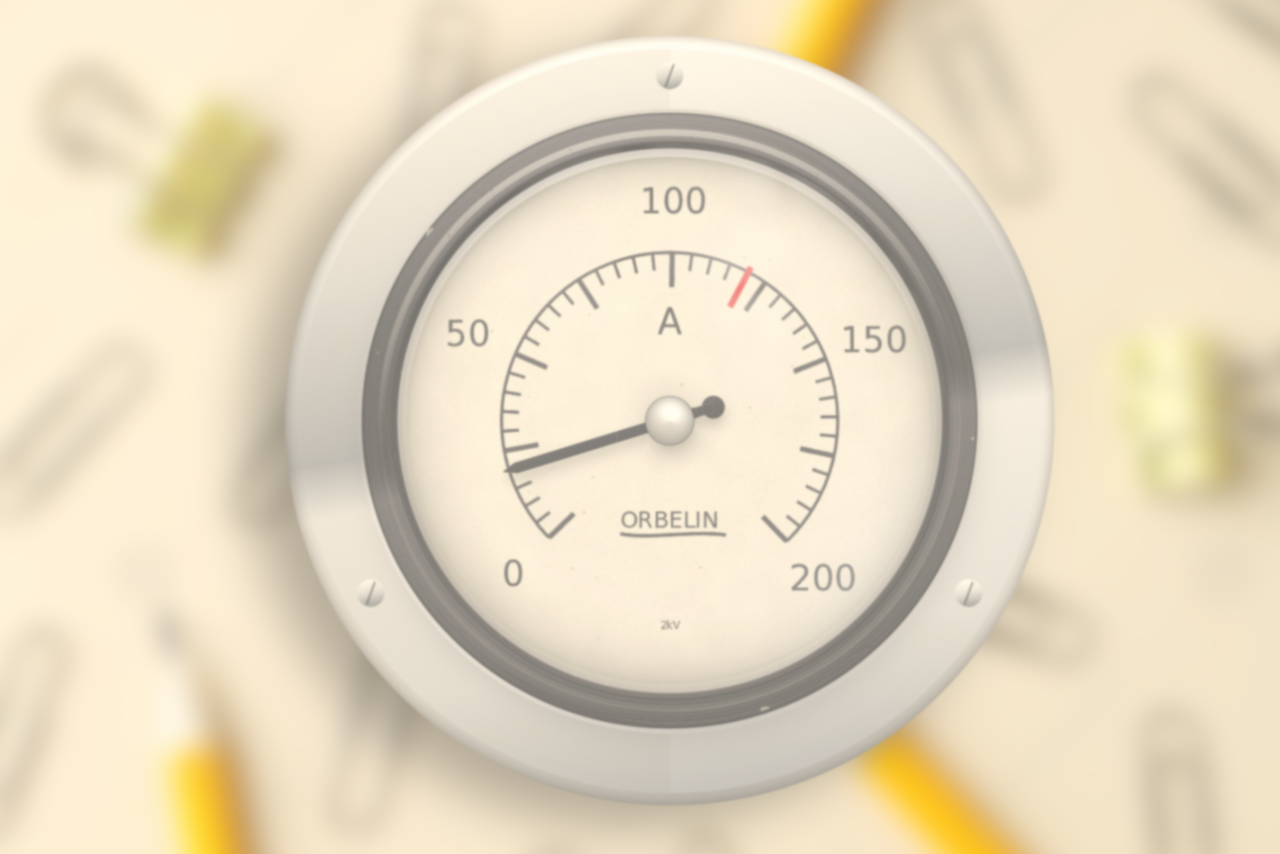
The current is 20A
